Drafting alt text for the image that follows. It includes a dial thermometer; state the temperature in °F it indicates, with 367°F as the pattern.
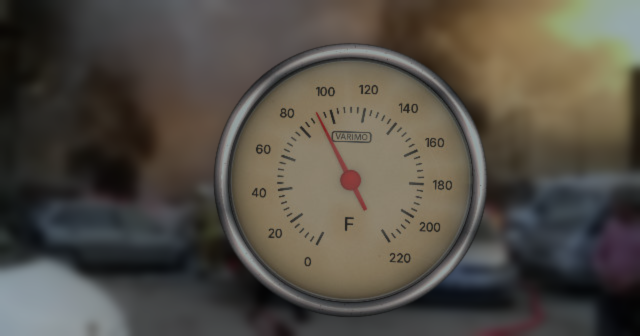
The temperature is 92°F
